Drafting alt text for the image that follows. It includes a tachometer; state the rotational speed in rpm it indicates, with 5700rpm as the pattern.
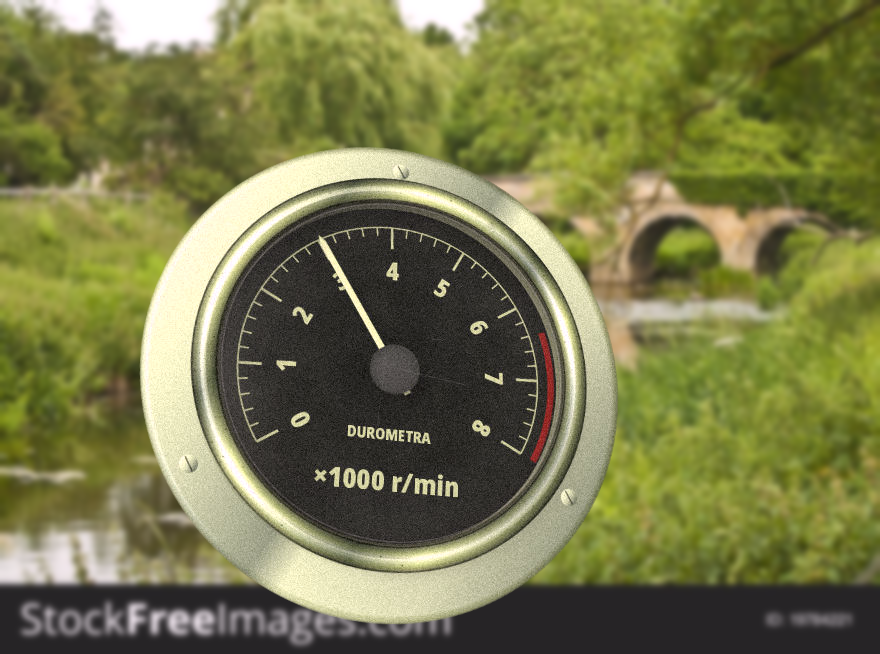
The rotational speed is 3000rpm
